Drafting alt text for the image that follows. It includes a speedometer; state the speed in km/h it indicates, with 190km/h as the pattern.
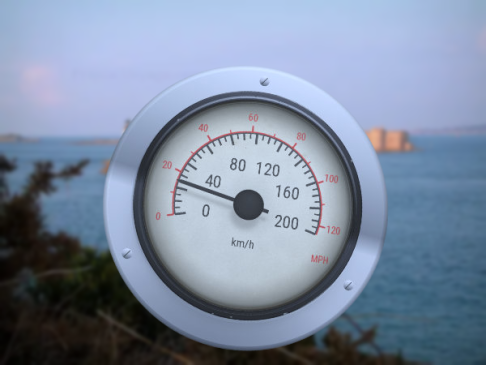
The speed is 25km/h
